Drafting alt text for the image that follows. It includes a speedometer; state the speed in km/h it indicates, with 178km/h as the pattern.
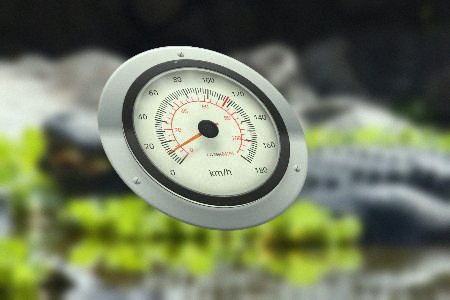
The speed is 10km/h
